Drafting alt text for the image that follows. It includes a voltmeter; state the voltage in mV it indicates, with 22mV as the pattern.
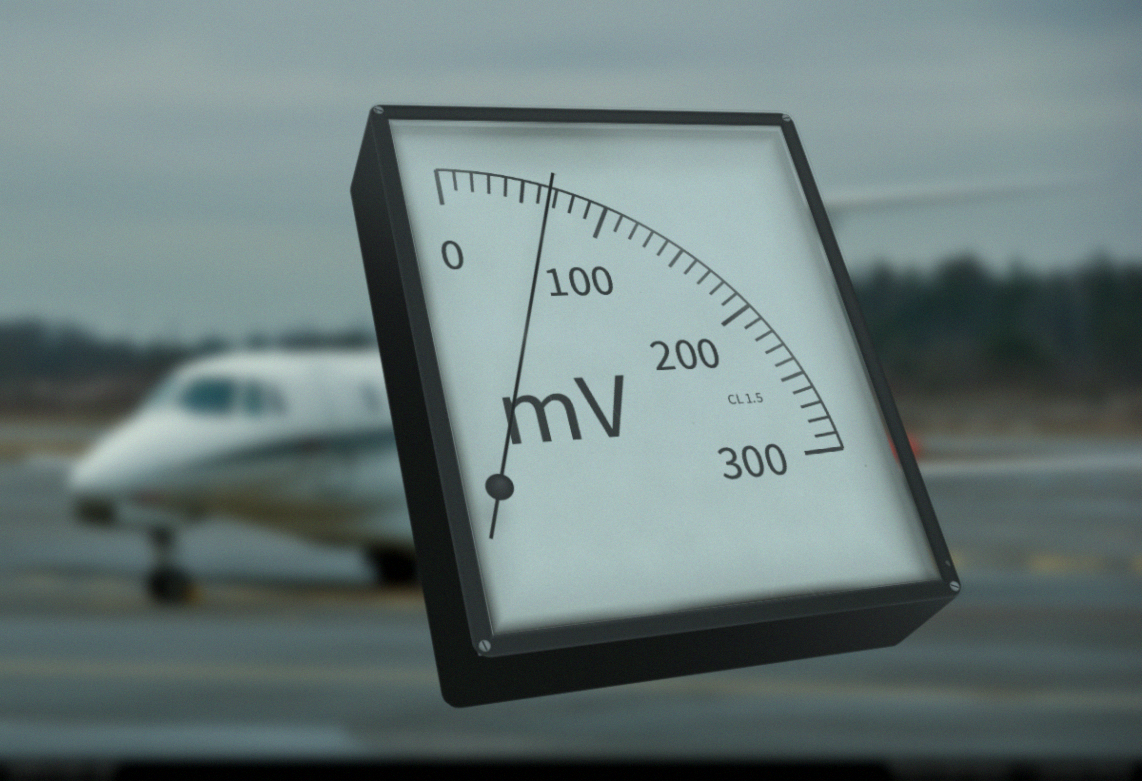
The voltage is 65mV
